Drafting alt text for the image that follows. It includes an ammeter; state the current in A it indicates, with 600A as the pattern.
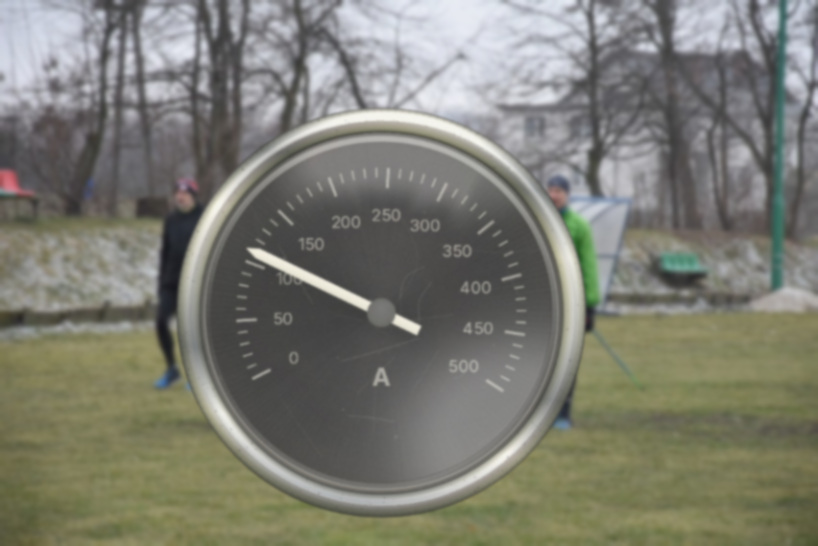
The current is 110A
